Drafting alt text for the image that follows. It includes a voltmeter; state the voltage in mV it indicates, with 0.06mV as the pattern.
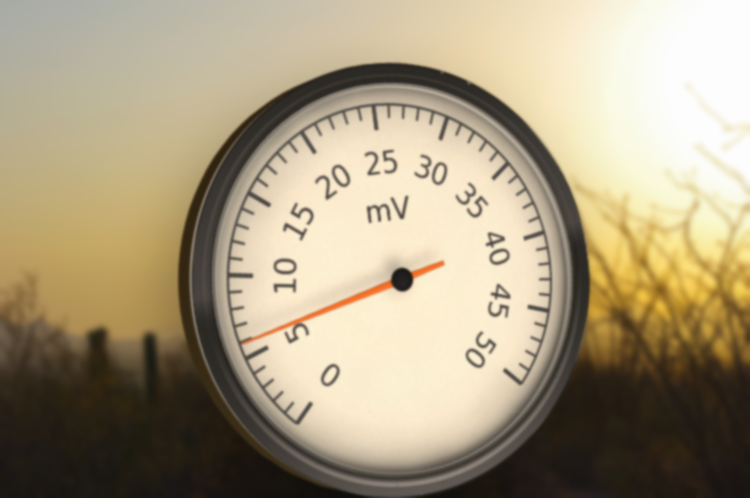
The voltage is 6mV
